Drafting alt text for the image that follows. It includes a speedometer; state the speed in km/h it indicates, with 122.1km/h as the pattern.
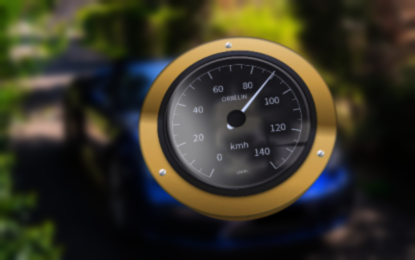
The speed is 90km/h
